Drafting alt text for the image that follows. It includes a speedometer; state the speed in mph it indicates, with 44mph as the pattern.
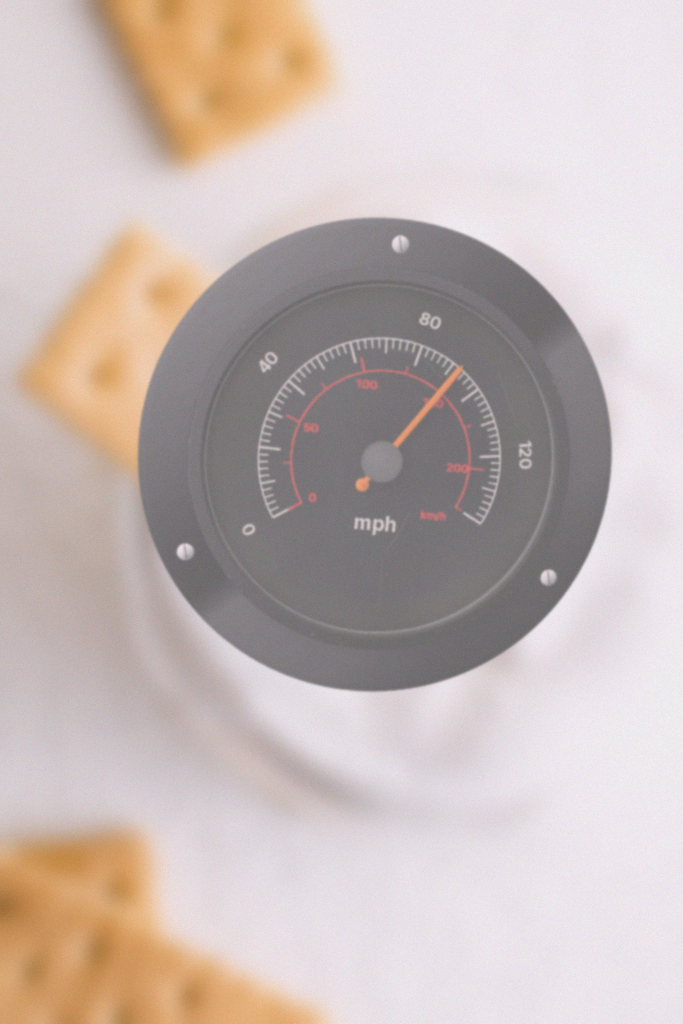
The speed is 92mph
